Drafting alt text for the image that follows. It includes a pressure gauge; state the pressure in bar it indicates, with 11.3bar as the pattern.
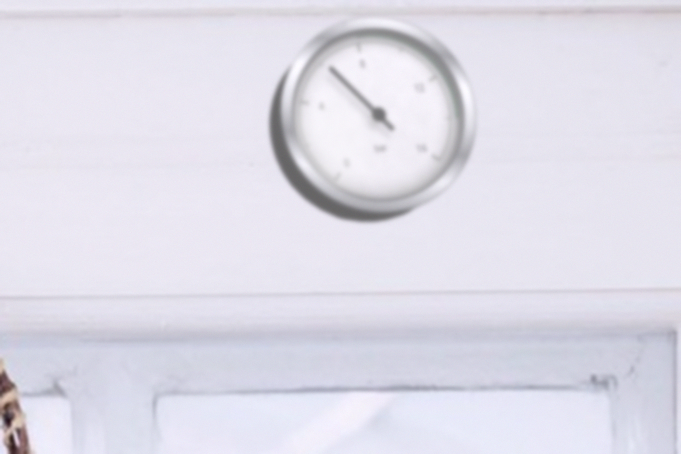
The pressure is 6bar
